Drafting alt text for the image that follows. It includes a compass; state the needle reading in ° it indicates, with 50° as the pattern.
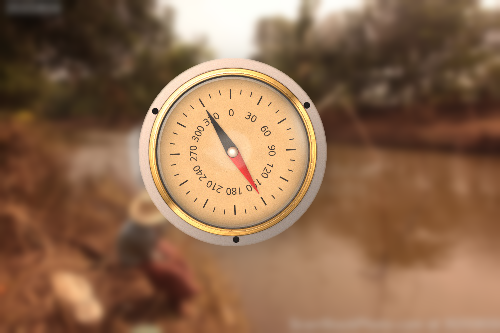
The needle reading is 150°
